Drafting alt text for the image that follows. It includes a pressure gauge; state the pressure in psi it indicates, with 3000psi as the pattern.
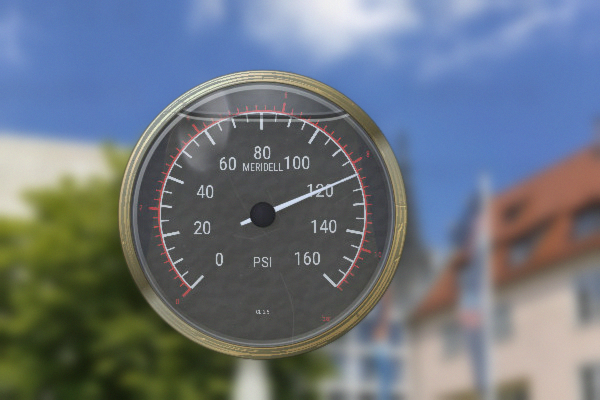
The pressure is 120psi
